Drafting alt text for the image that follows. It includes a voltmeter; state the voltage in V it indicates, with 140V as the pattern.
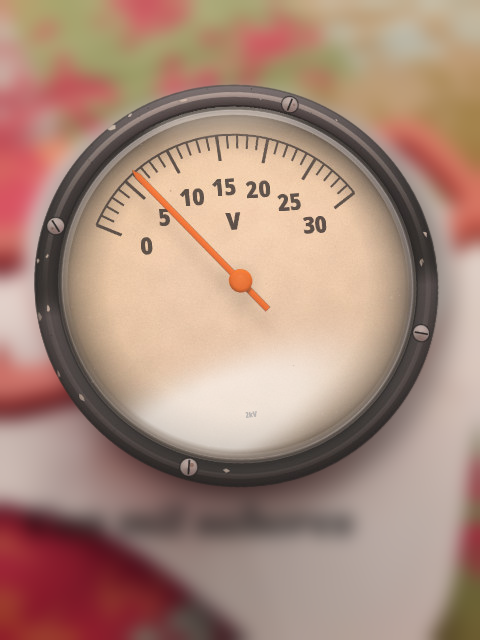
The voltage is 6V
